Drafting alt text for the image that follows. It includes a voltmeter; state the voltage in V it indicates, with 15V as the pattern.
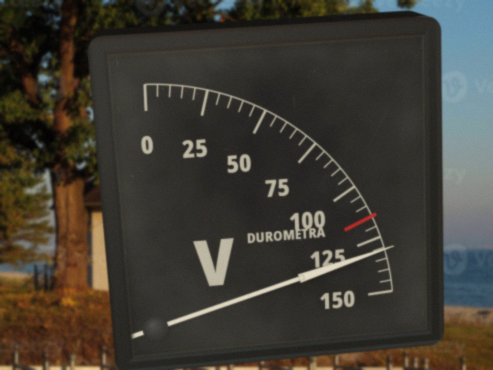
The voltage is 130V
